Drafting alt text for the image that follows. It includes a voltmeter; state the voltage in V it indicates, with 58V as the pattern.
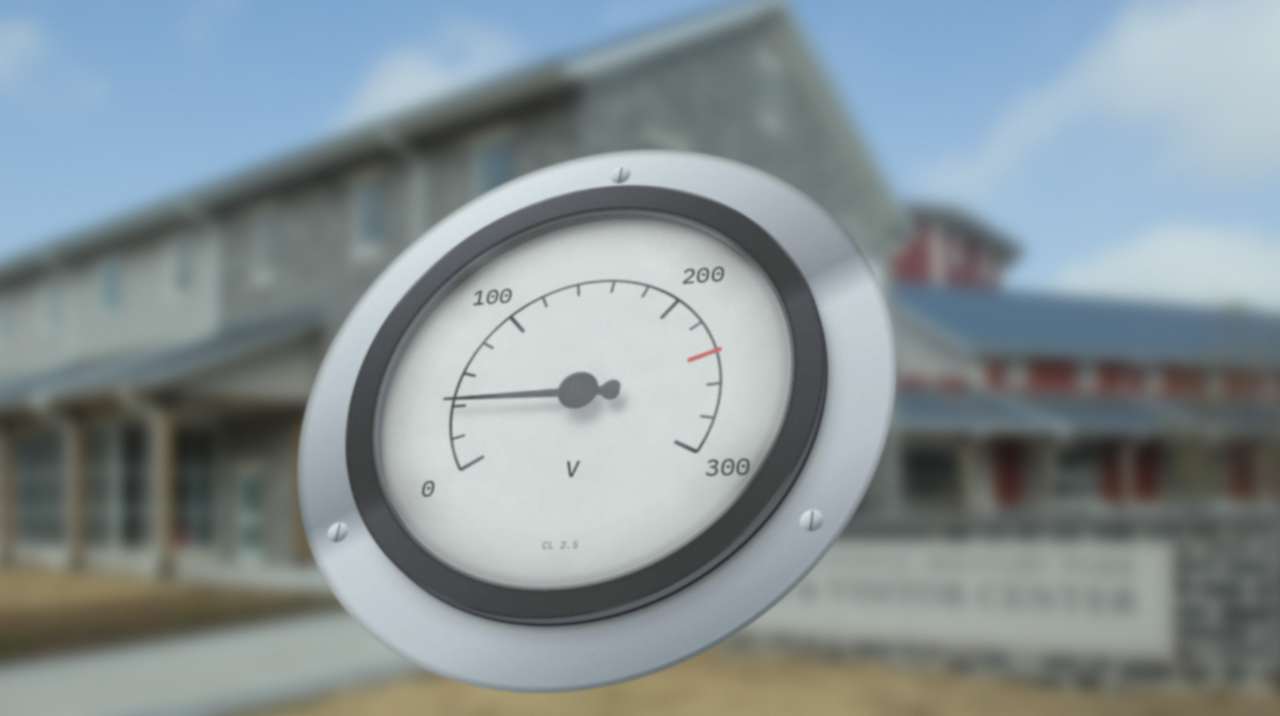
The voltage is 40V
